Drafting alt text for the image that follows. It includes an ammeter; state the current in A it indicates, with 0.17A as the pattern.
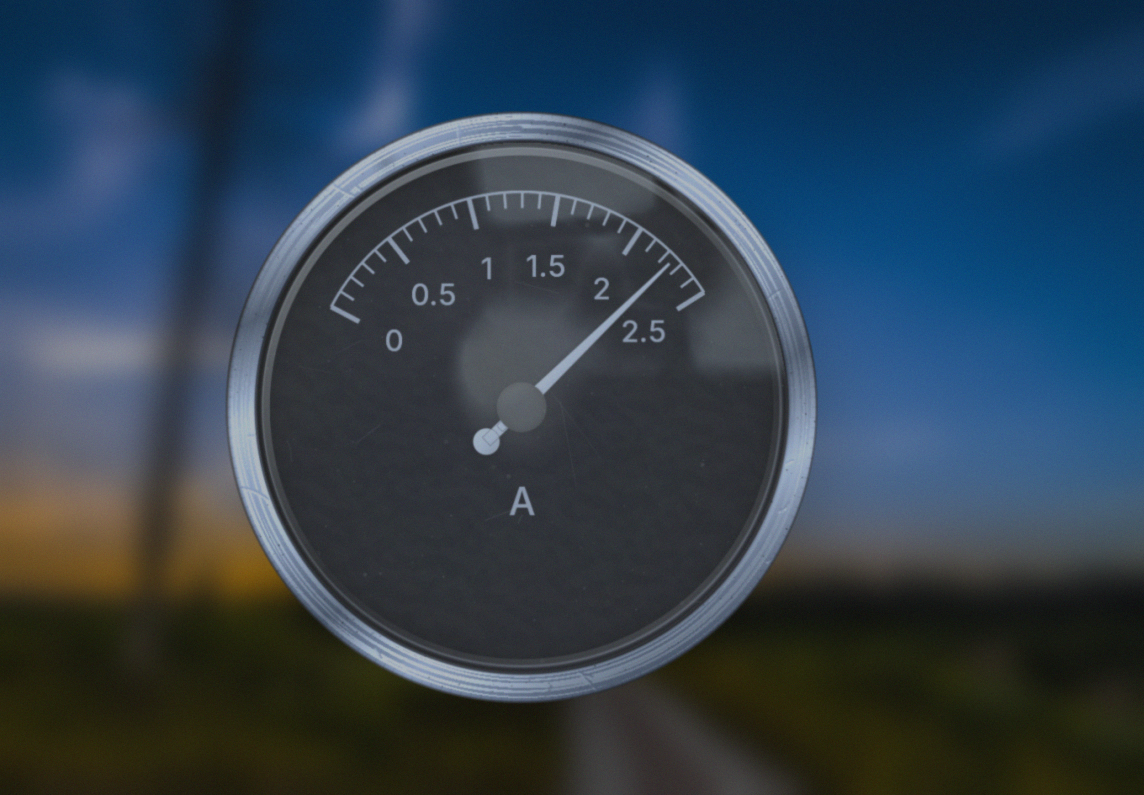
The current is 2.25A
